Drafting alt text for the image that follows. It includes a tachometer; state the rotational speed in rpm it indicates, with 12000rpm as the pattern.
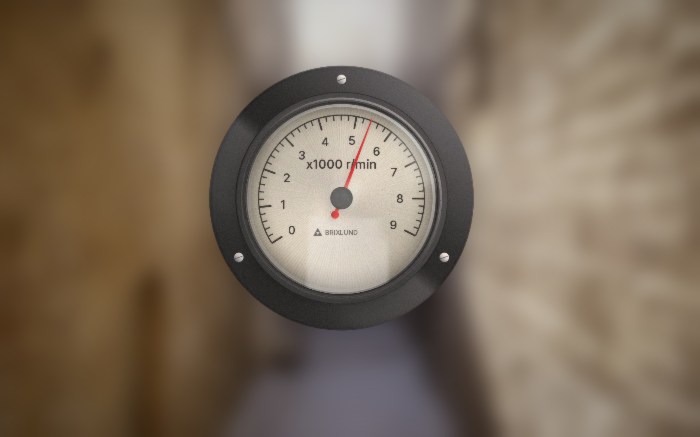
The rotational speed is 5400rpm
